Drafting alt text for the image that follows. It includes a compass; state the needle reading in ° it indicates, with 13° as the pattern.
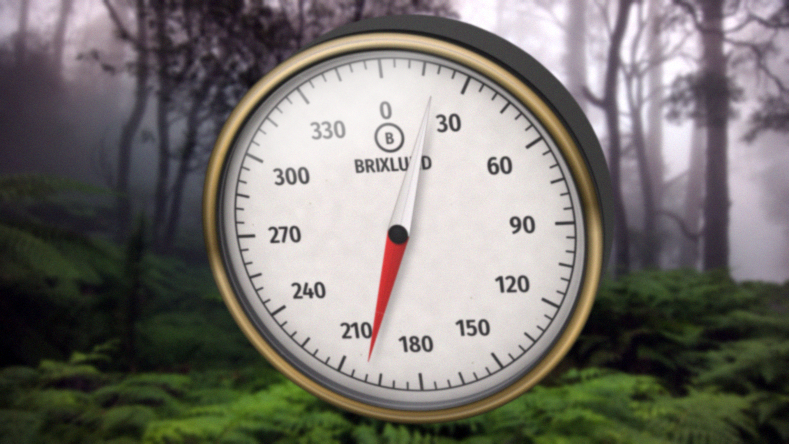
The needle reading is 200°
